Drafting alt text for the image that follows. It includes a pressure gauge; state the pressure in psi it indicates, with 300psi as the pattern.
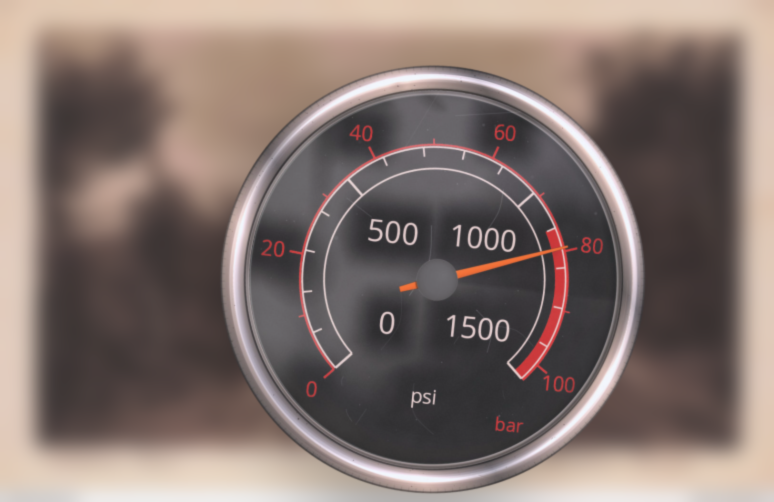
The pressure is 1150psi
